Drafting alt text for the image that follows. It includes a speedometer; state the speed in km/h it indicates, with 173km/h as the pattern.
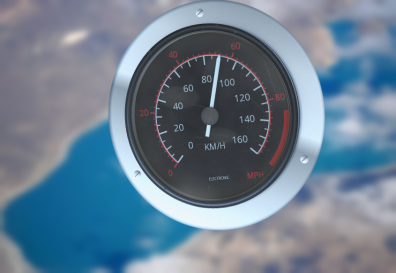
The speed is 90km/h
